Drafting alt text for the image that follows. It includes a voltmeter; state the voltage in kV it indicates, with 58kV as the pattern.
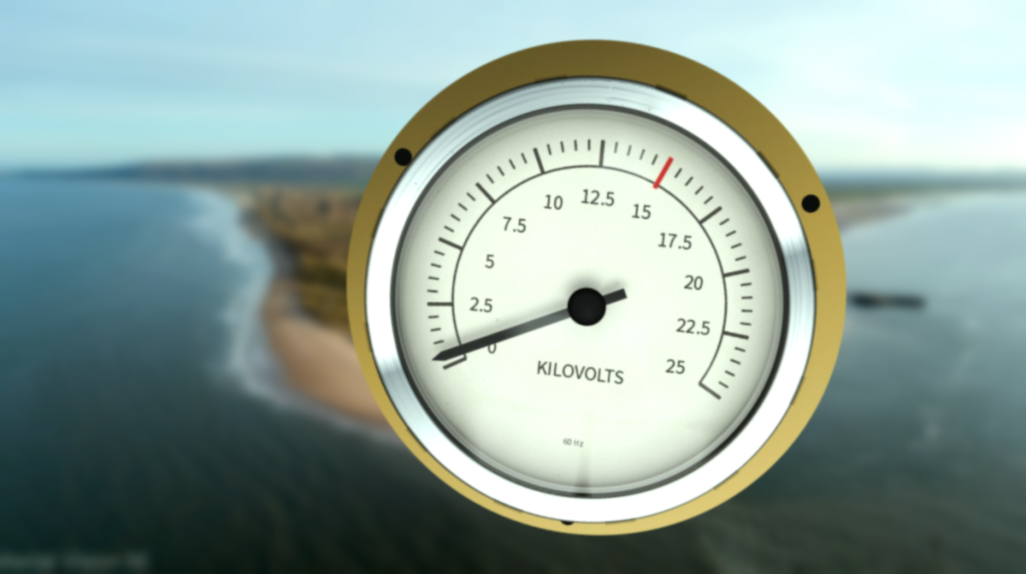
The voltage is 0.5kV
